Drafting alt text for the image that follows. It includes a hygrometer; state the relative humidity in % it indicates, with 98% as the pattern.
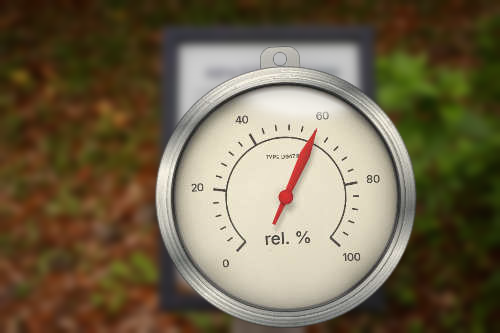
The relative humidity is 60%
